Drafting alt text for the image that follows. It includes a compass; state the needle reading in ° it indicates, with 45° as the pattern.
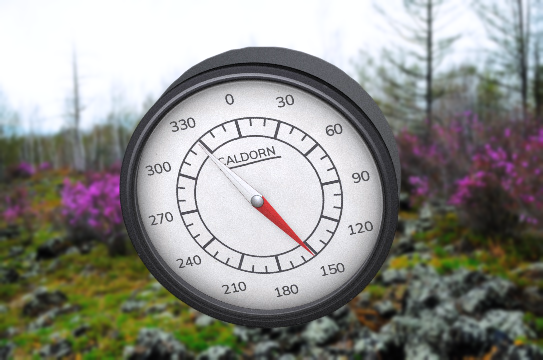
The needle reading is 150°
